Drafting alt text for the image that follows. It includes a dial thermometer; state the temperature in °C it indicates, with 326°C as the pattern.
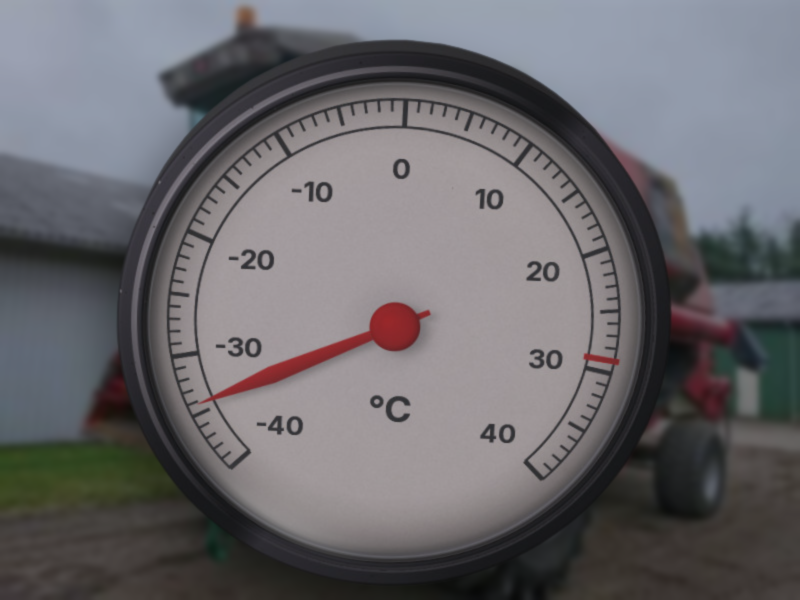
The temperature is -34°C
